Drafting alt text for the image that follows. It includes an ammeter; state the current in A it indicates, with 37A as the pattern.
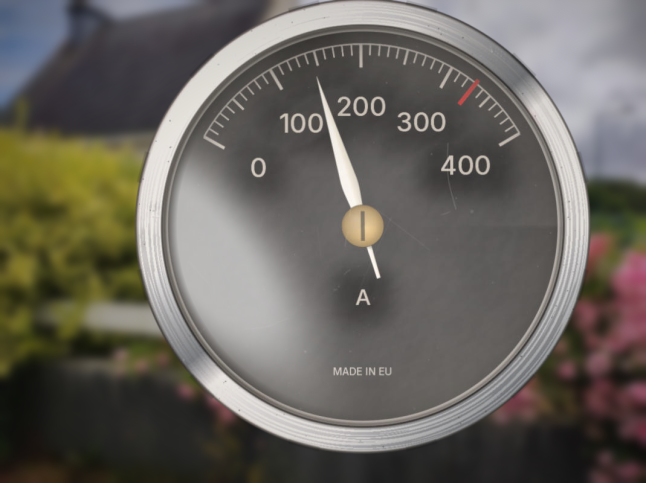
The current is 145A
